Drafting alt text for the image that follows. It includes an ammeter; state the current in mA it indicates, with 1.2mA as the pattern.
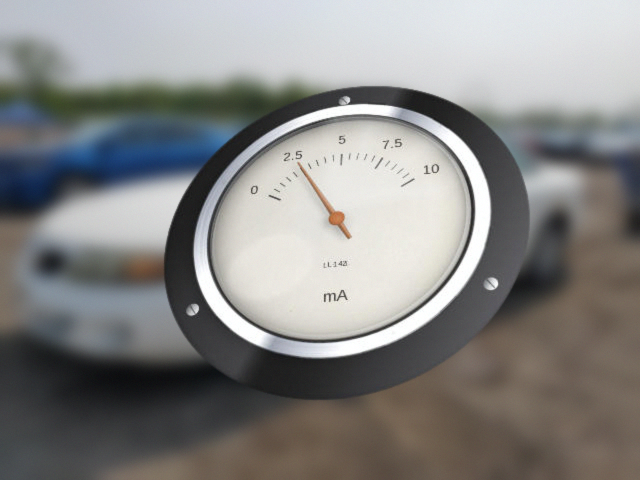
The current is 2.5mA
